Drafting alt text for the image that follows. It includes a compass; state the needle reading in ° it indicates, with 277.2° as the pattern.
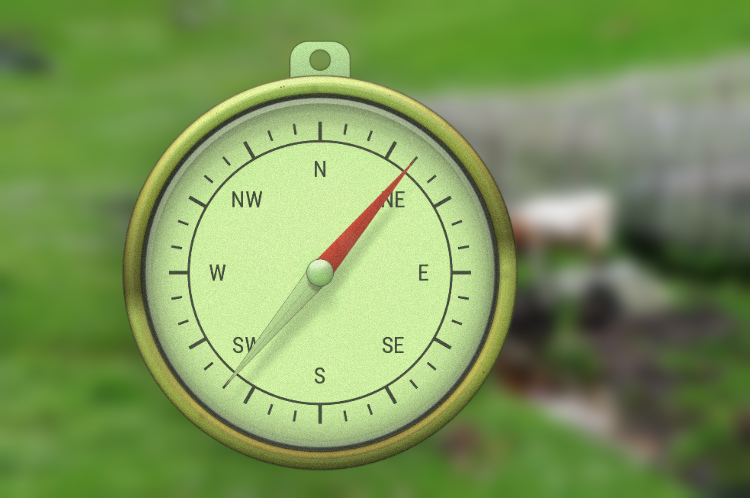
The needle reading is 40°
